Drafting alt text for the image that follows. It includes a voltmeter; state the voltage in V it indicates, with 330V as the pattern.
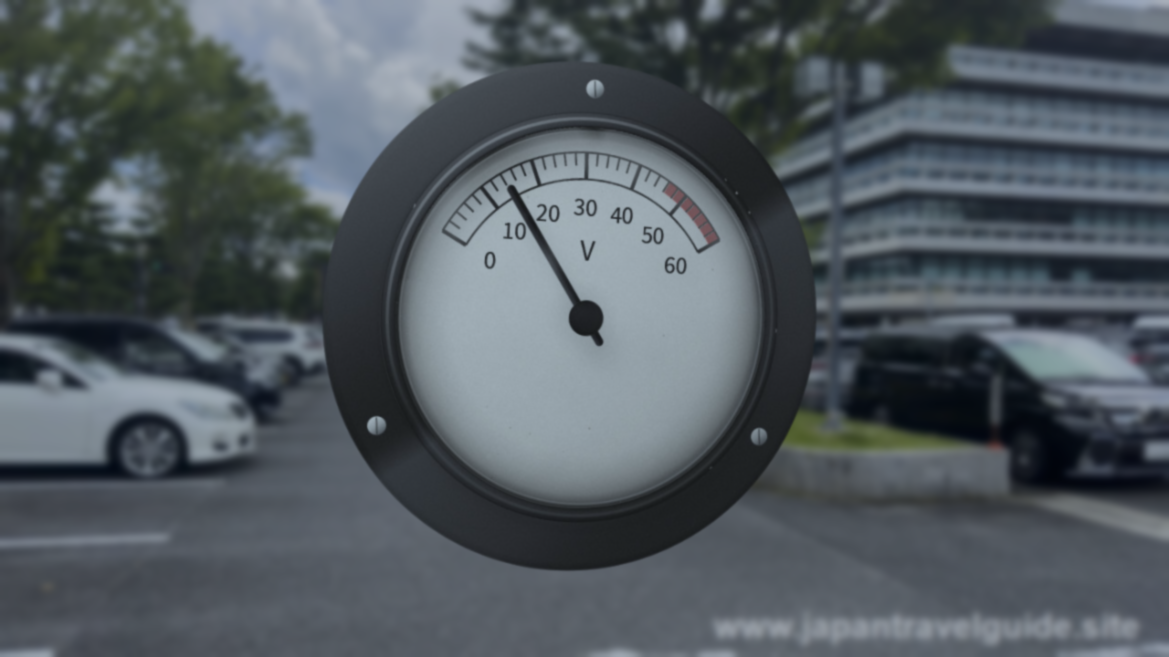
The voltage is 14V
